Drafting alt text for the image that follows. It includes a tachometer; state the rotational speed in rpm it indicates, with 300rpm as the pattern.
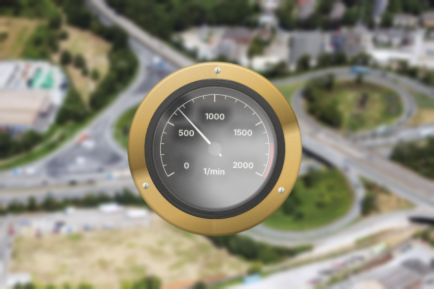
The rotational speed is 650rpm
